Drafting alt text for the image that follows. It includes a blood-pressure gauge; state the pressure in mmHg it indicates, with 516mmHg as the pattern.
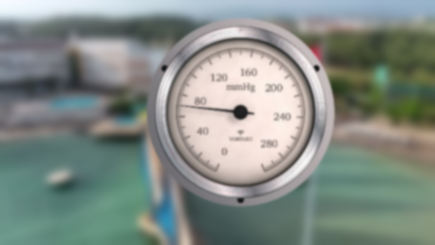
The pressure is 70mmHg
